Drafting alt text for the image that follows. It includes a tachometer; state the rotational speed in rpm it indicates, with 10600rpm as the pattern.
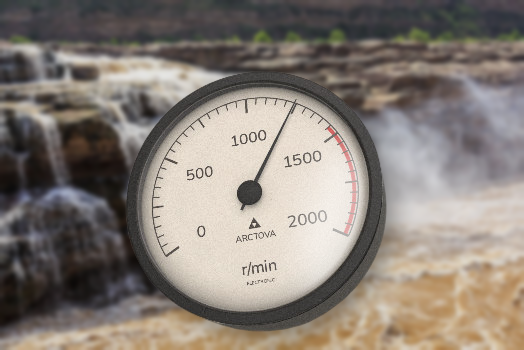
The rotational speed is 1250rpm
